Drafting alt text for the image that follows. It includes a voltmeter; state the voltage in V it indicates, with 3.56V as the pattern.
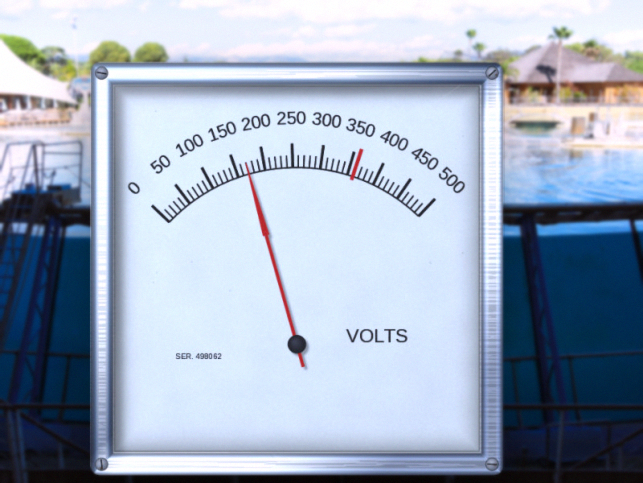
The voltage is 170V
